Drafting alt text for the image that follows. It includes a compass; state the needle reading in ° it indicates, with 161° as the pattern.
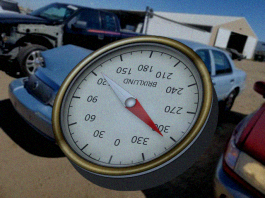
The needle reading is 305°
